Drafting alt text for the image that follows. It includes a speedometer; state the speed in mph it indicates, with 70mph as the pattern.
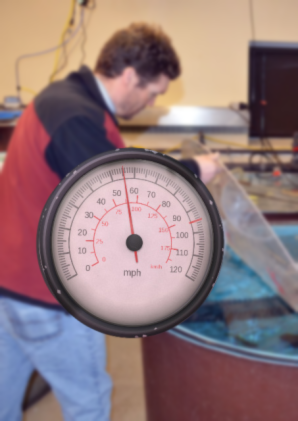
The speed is 55mph
